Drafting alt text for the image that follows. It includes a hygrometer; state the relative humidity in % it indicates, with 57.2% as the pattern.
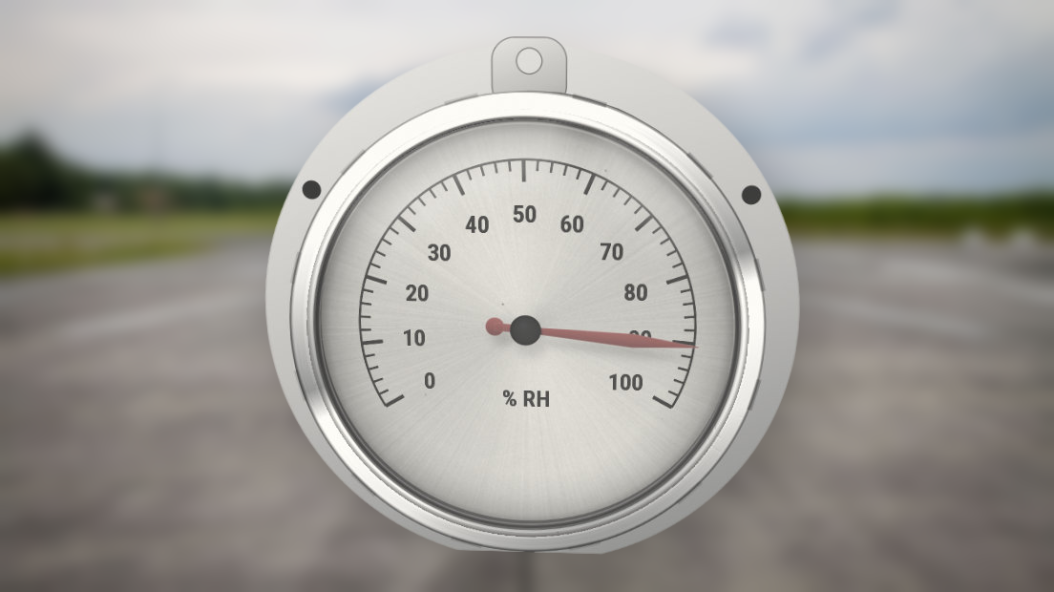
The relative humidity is 90%
